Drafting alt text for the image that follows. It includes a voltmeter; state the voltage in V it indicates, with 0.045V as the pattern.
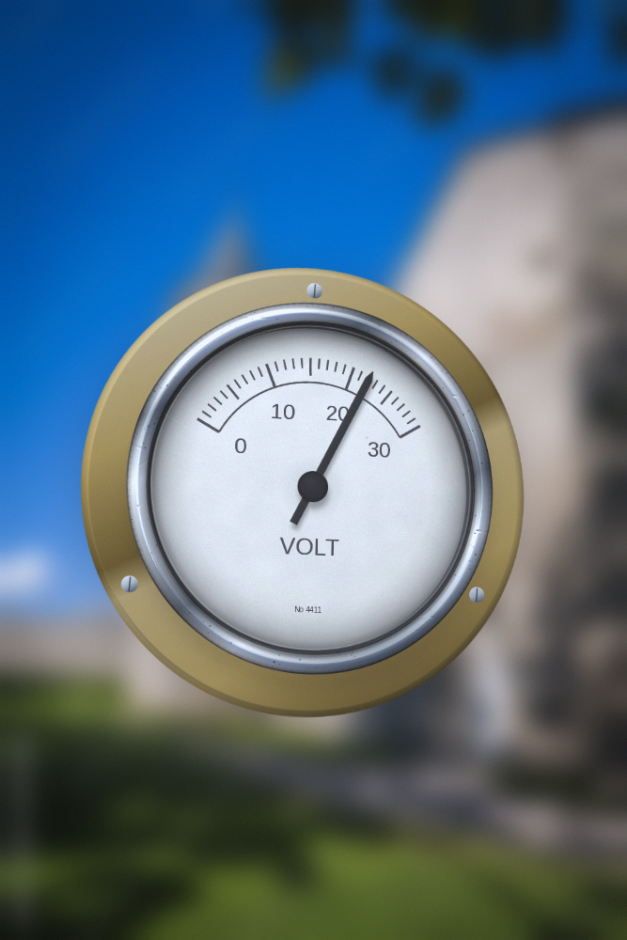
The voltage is 22V
